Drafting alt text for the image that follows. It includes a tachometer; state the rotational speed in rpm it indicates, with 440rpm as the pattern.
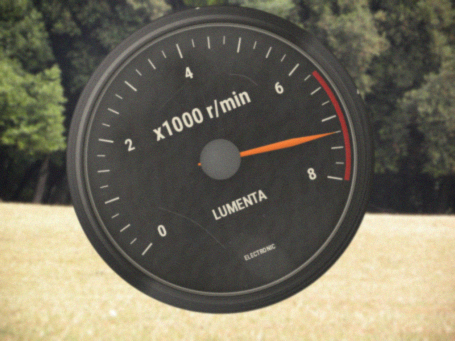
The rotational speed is 7250rpm
